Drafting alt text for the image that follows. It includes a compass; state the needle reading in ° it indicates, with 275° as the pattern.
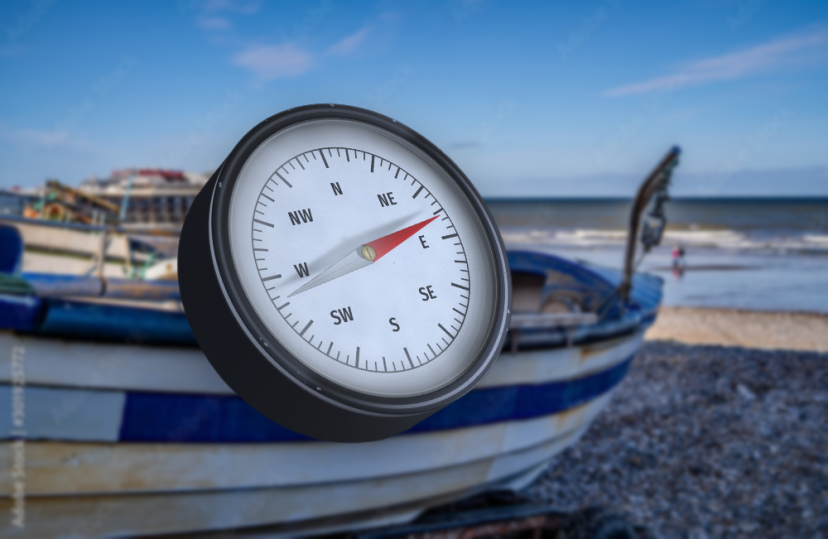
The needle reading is 77.5°
